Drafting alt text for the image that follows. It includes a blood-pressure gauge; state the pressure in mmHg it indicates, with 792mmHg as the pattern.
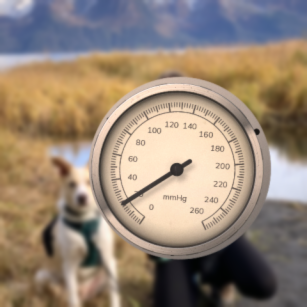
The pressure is 20mmHg
